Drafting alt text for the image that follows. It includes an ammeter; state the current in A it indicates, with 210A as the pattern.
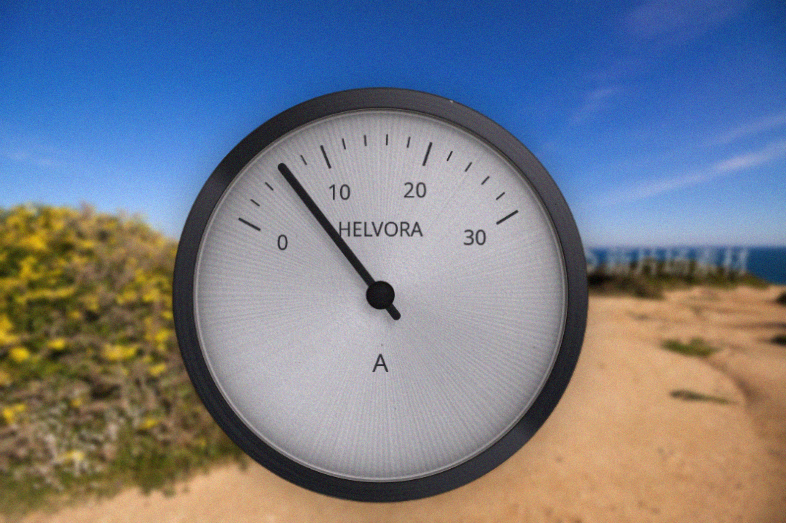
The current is 6A
